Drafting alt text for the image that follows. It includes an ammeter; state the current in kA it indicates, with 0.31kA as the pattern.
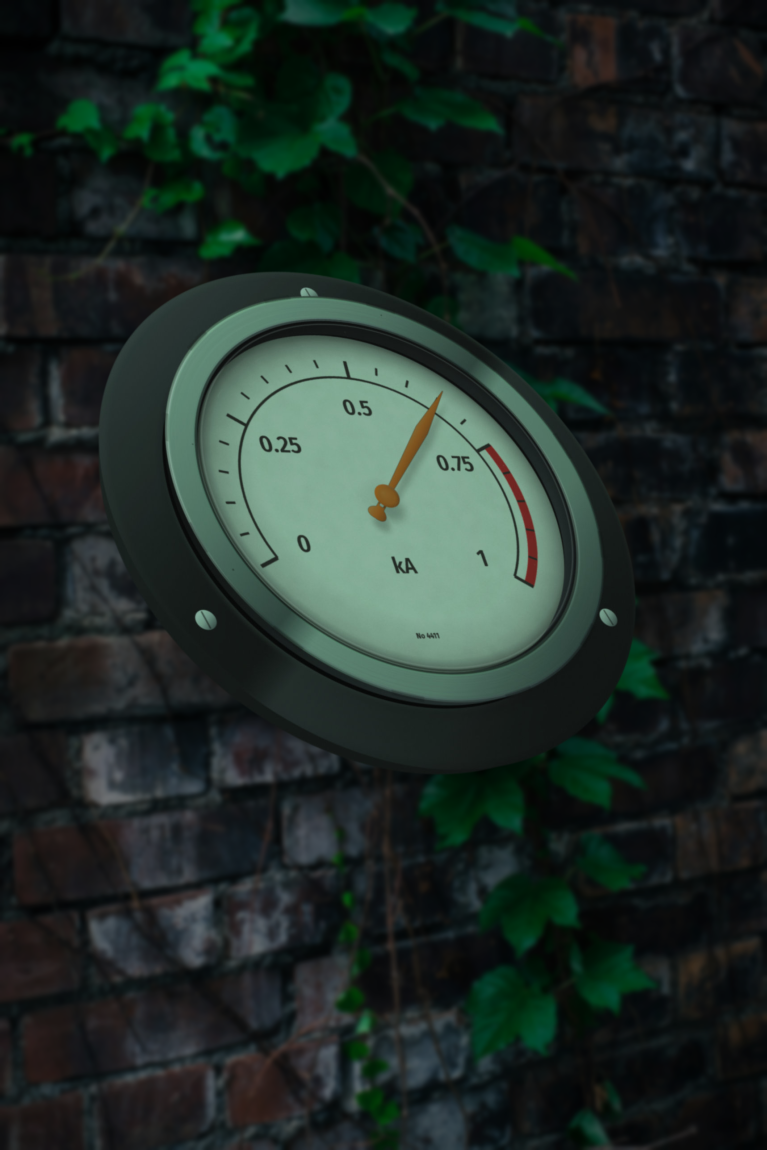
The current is 0.65kA
